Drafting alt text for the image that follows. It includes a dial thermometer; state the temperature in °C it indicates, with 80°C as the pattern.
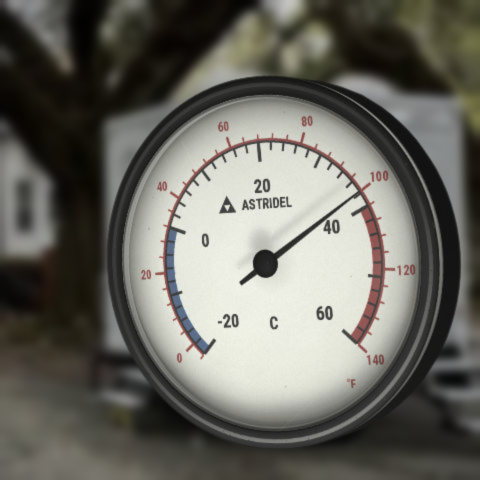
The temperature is 38°C
